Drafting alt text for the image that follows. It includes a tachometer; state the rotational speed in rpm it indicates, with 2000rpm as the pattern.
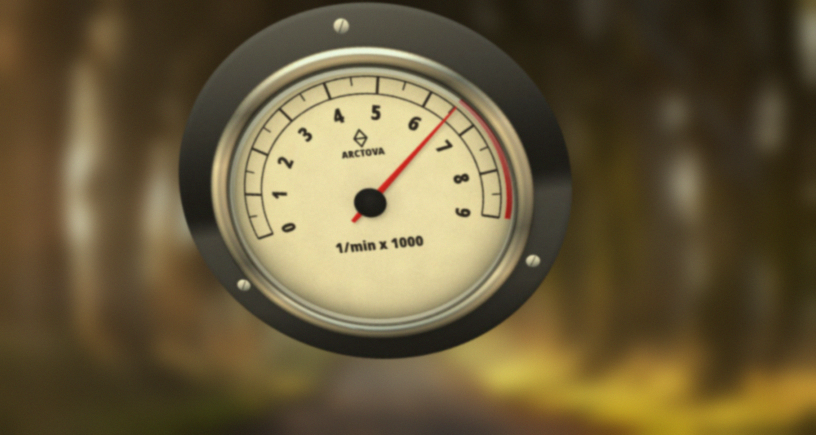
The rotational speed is 6500rpm
